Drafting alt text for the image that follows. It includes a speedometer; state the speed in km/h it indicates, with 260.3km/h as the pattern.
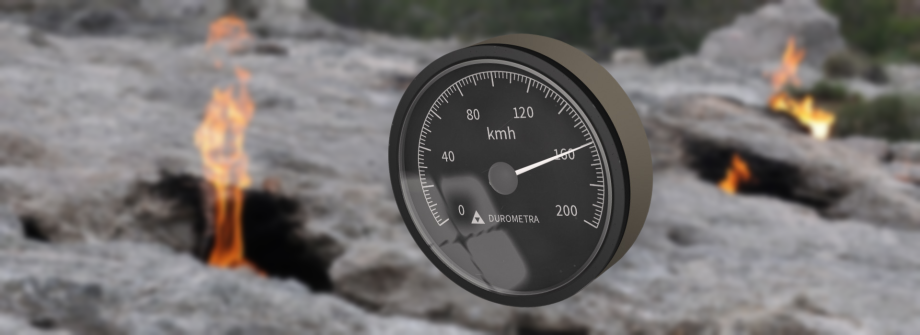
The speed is 160km/h
